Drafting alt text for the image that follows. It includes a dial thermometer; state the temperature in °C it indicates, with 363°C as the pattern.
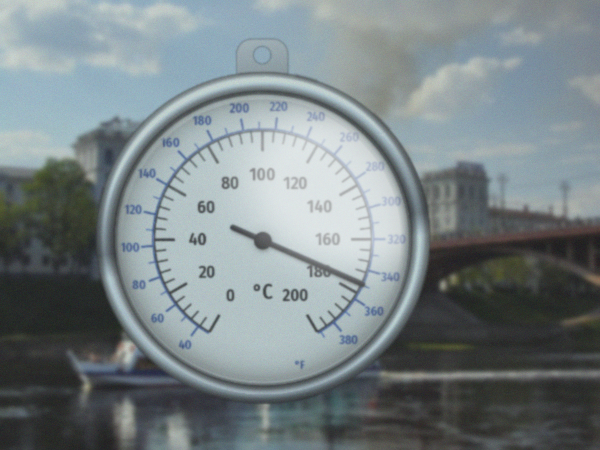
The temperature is 176°C
